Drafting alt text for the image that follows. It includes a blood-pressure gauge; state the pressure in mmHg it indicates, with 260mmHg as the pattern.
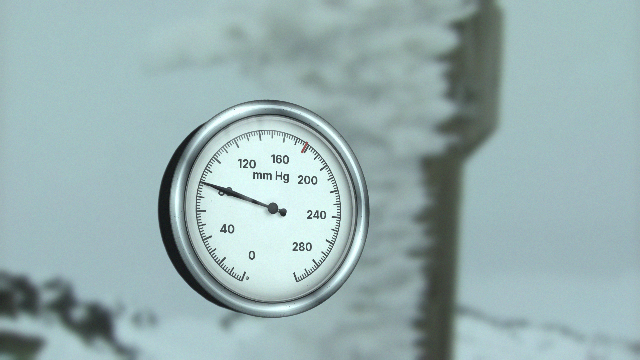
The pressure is 80mmHg
